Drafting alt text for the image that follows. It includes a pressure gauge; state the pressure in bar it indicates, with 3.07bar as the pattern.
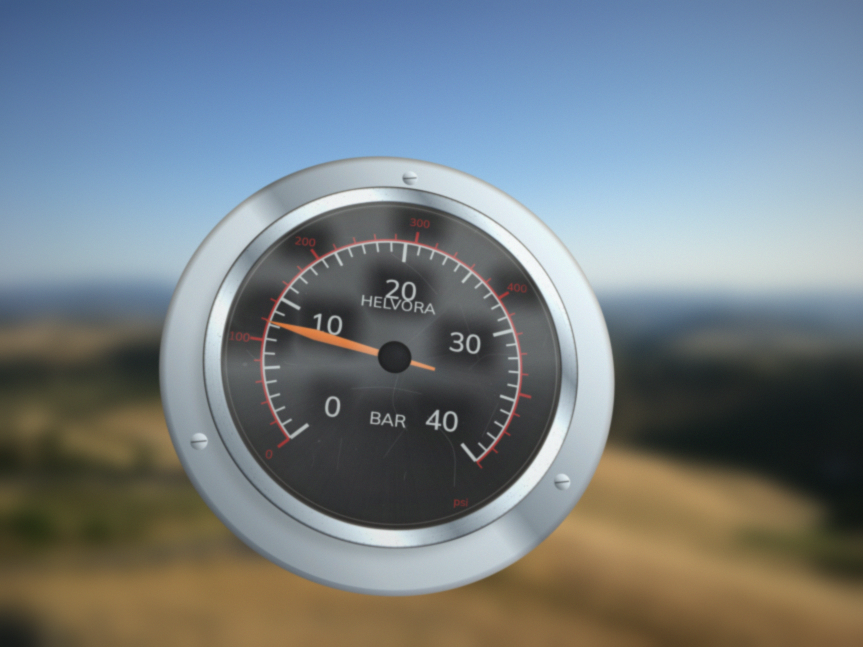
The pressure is 8bar
